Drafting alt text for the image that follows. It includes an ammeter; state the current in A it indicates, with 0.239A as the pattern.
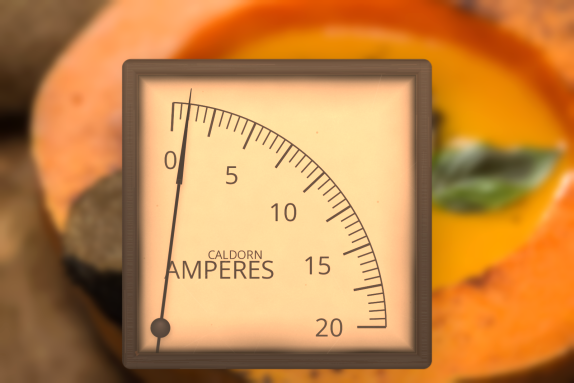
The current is 1A
